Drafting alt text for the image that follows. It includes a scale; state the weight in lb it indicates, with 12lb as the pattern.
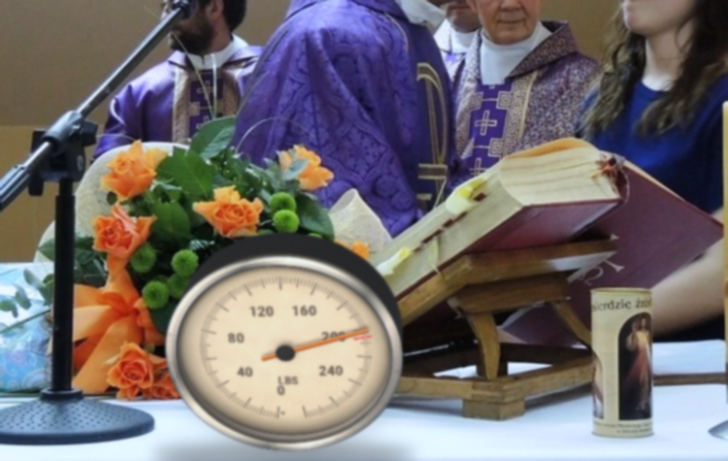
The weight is 200lb
